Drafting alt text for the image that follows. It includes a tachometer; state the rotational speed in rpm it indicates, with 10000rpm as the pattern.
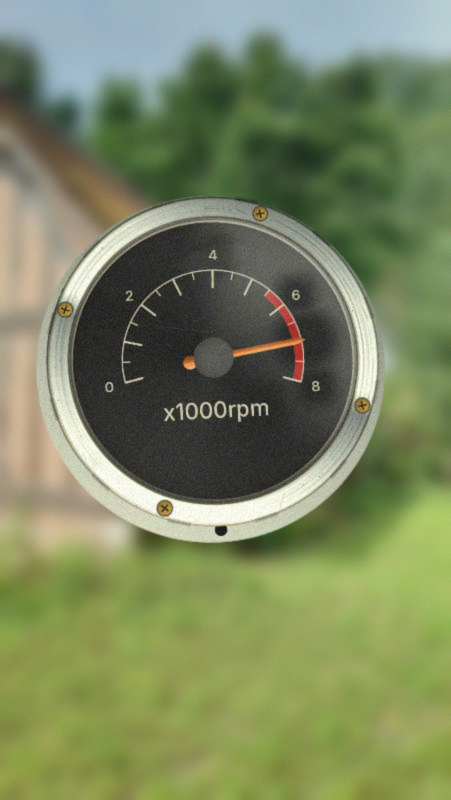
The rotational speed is 7000rpm
